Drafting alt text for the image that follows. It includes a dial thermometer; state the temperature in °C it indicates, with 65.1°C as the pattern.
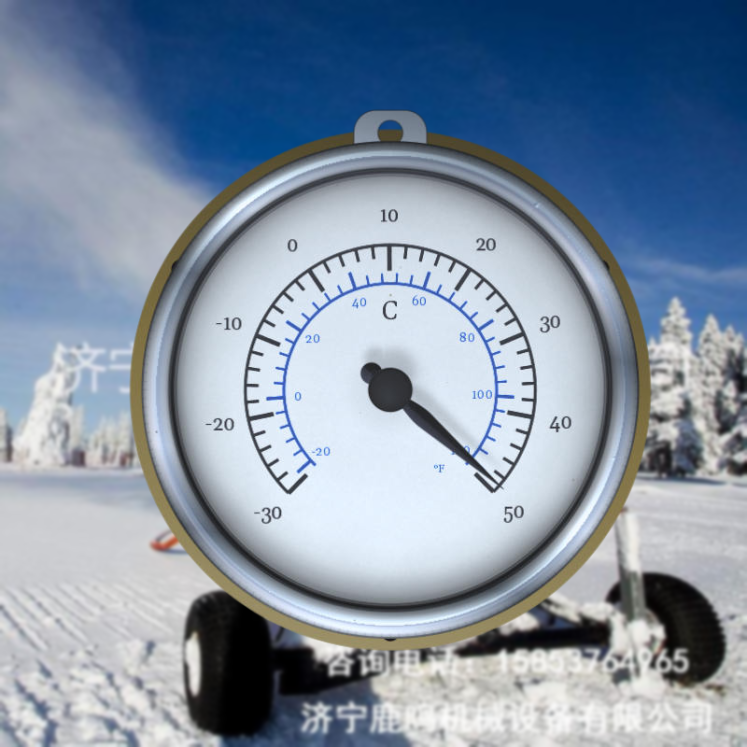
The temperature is 49°C
